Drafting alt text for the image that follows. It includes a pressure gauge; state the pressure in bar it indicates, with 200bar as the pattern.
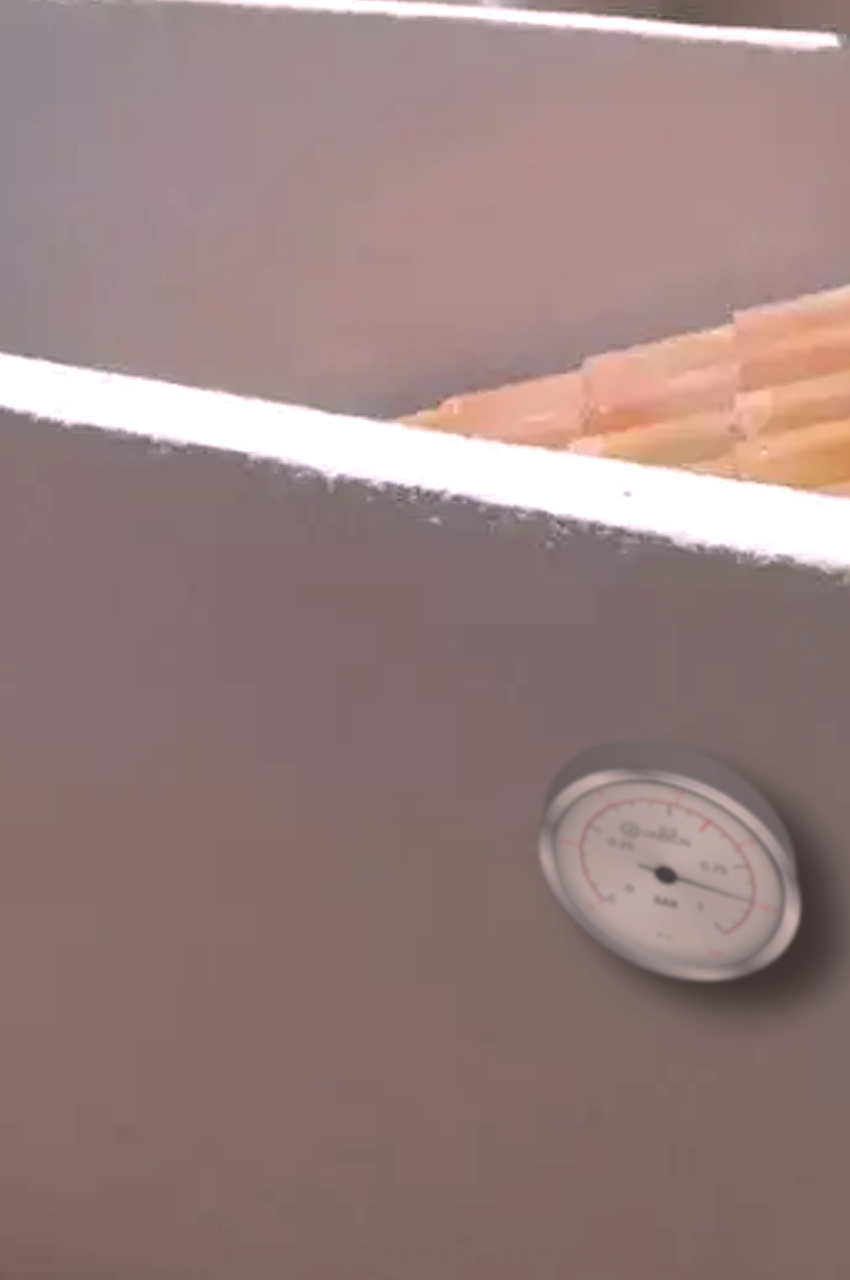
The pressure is 0.85bar
